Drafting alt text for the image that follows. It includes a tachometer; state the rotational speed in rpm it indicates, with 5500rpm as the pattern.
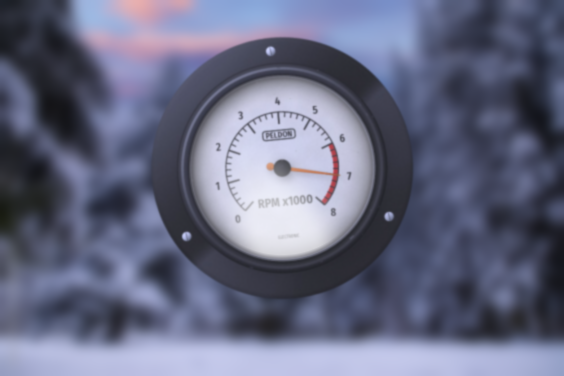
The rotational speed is 7000rpm
